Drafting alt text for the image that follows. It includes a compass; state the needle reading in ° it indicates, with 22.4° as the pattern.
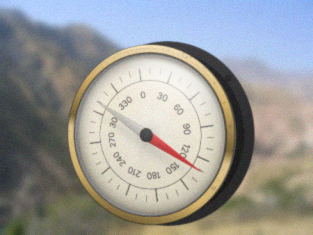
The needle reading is 130°
